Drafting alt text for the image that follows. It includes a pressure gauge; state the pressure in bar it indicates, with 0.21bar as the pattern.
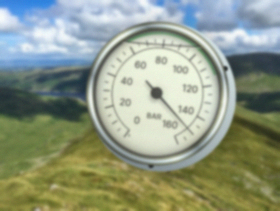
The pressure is 150bar
